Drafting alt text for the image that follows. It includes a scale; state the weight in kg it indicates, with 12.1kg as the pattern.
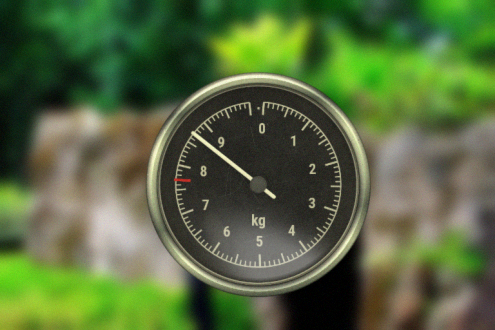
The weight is 8.7kg
